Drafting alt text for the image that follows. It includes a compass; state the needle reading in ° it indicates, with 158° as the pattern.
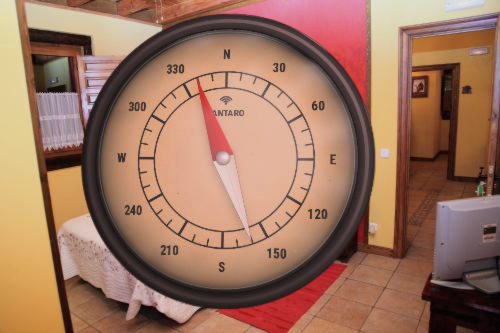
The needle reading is 340°
